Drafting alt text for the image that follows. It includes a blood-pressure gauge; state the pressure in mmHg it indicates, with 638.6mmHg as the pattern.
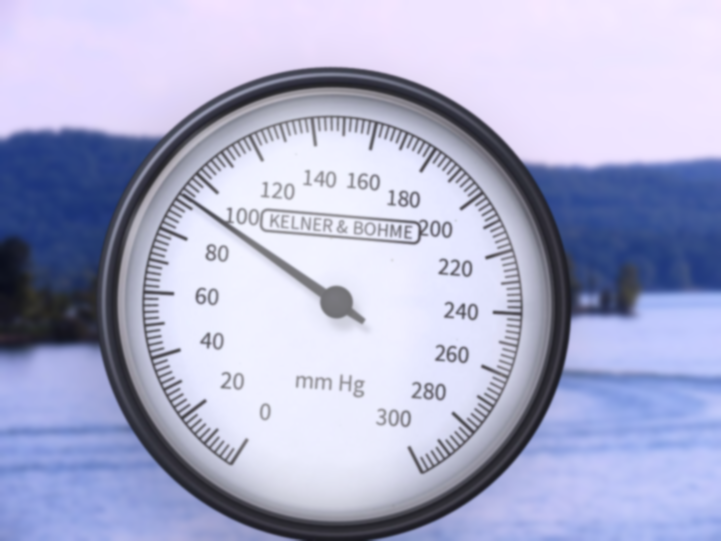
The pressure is 92mmHg
